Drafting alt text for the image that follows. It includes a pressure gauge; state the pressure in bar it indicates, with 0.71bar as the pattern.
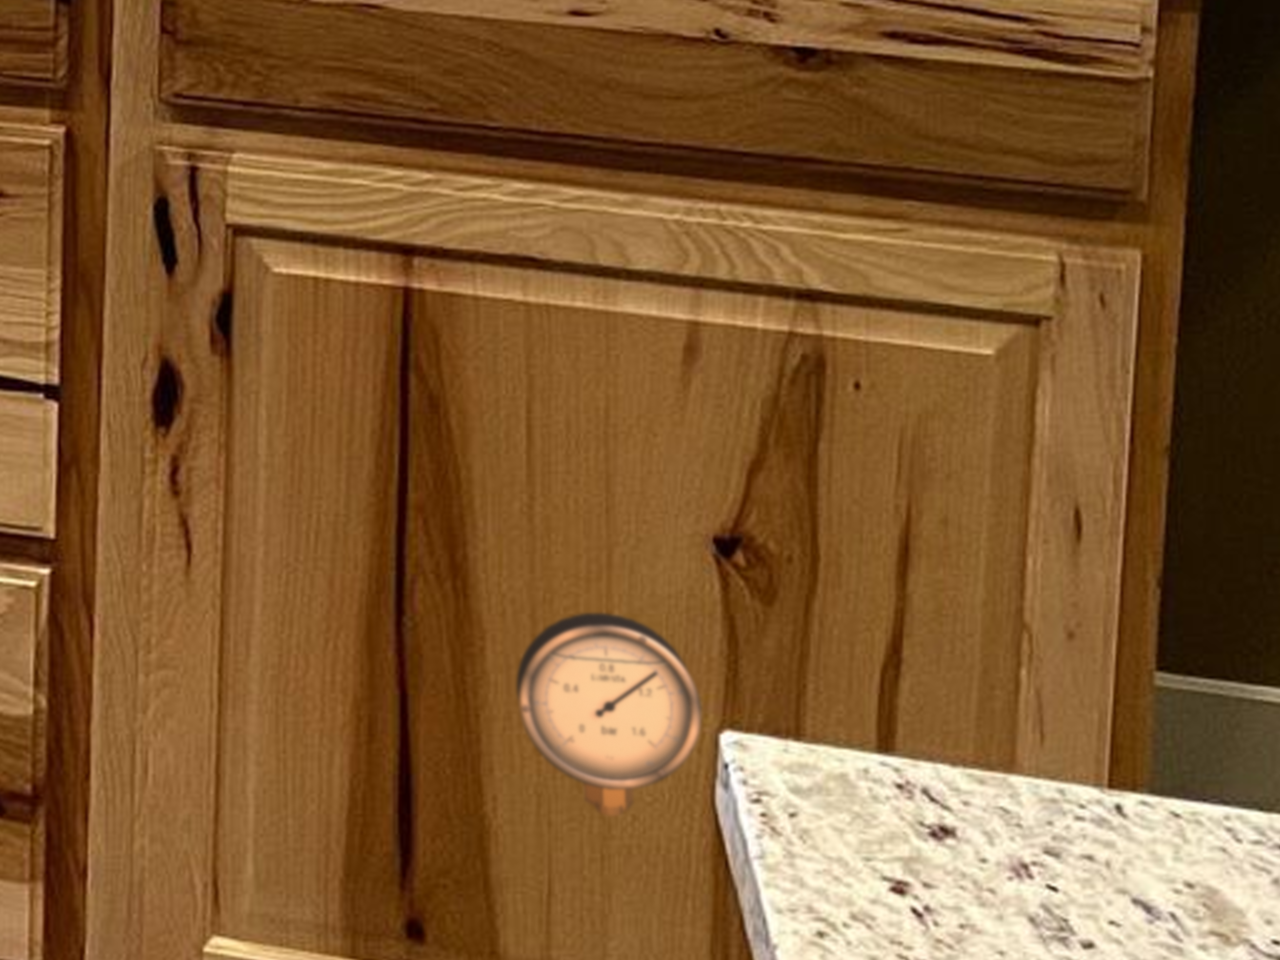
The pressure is 1.1bar
